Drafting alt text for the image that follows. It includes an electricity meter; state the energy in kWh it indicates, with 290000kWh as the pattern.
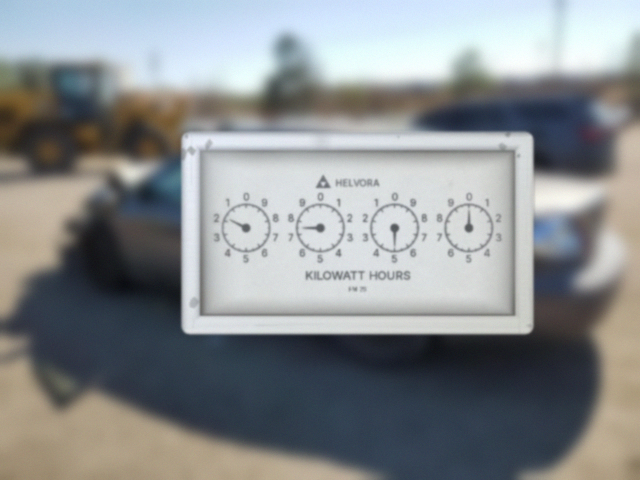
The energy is 1750kWh
